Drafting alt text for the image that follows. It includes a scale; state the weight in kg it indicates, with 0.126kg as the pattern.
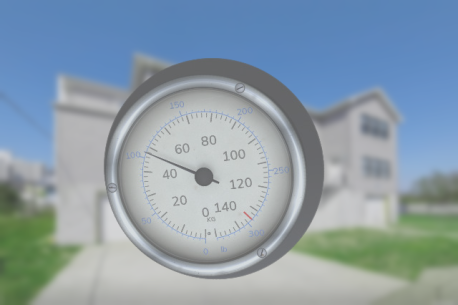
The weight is 48kg
